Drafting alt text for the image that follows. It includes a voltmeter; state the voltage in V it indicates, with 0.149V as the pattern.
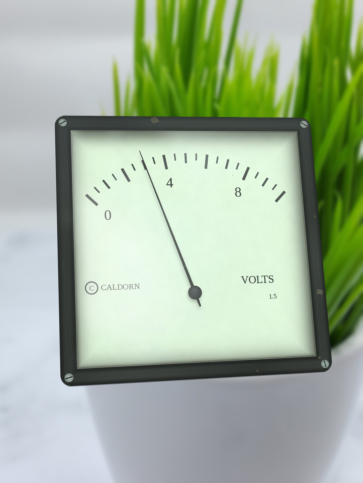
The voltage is 3V
